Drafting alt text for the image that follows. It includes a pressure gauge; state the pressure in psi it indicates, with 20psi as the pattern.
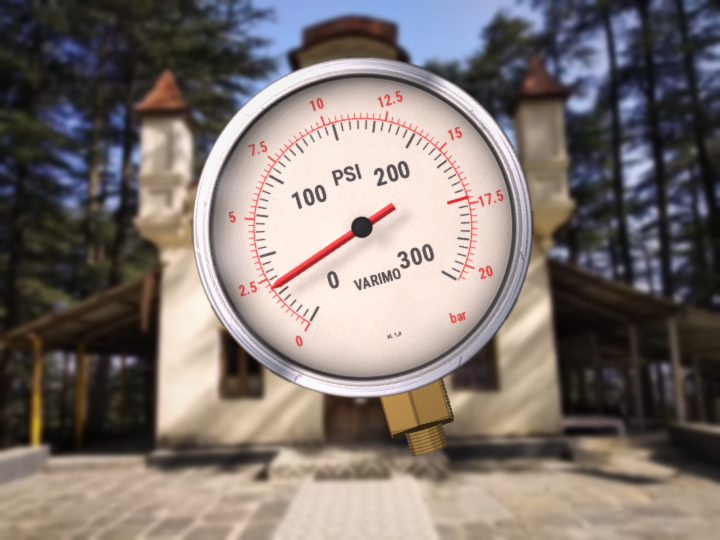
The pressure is 30psi
